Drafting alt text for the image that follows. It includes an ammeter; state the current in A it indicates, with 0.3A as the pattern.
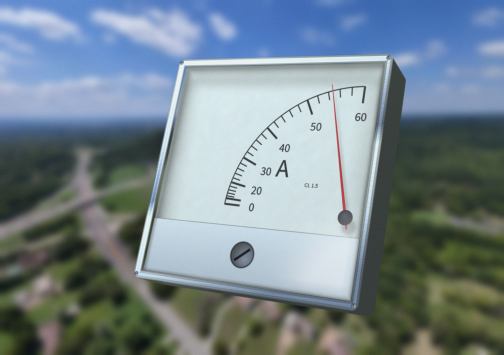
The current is 55A
